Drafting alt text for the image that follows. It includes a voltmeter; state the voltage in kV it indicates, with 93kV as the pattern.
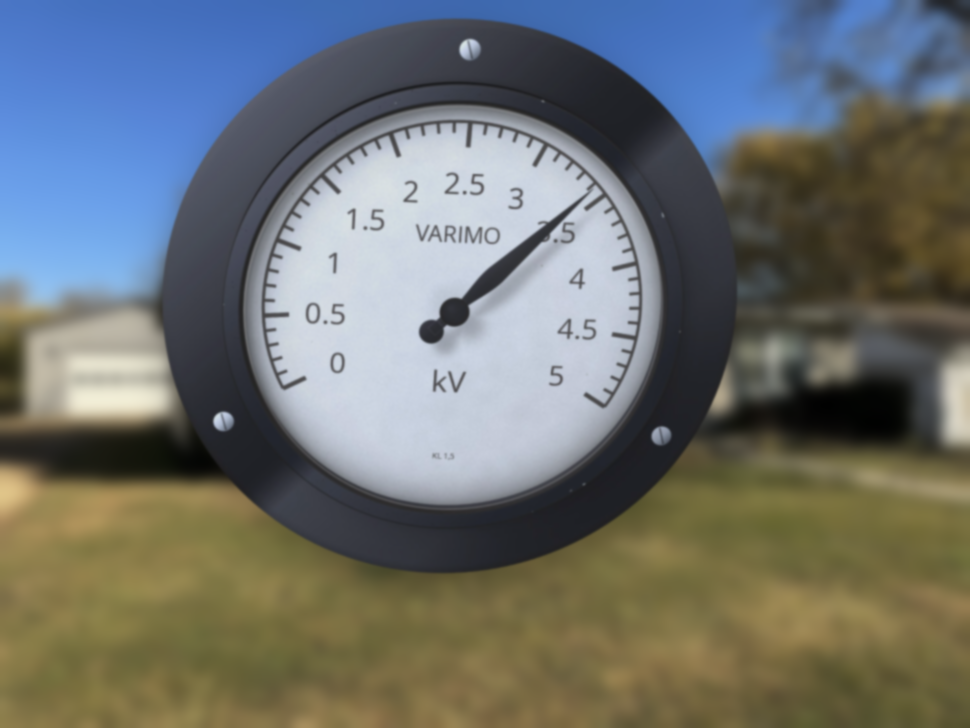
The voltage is 3.4kV
